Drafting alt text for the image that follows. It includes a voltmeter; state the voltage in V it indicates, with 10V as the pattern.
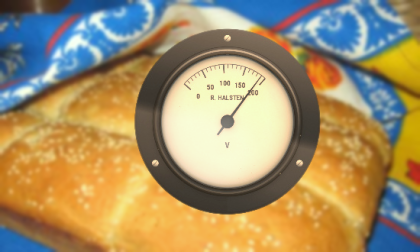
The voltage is 190V
